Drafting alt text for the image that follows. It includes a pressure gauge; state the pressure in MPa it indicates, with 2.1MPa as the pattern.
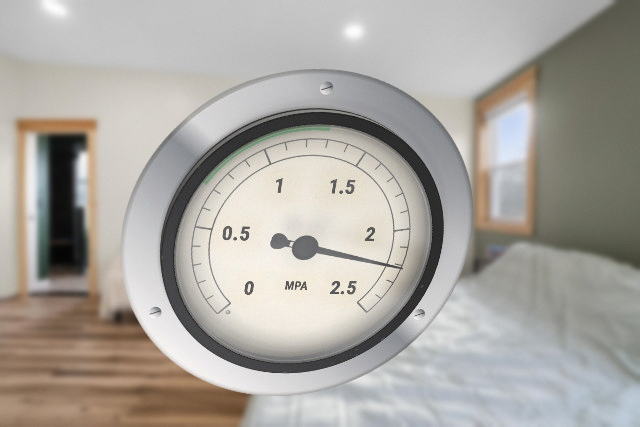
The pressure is 2.2MPa
